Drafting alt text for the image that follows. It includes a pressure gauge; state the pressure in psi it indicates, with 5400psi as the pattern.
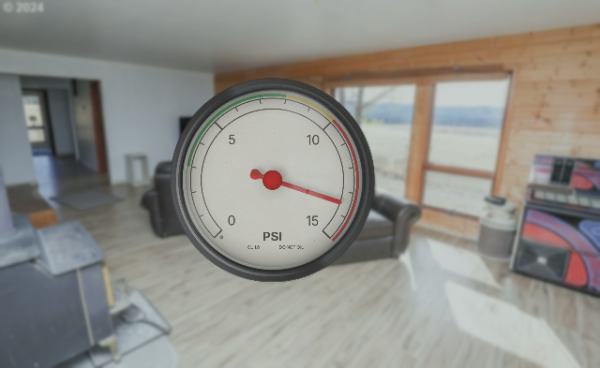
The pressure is 13.5psi
